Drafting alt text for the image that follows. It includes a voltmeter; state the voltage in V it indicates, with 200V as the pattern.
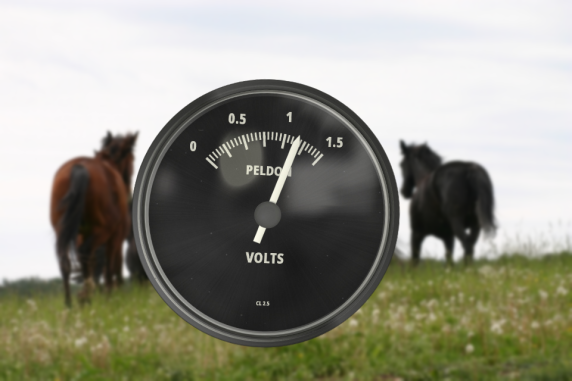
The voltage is 1.15V
